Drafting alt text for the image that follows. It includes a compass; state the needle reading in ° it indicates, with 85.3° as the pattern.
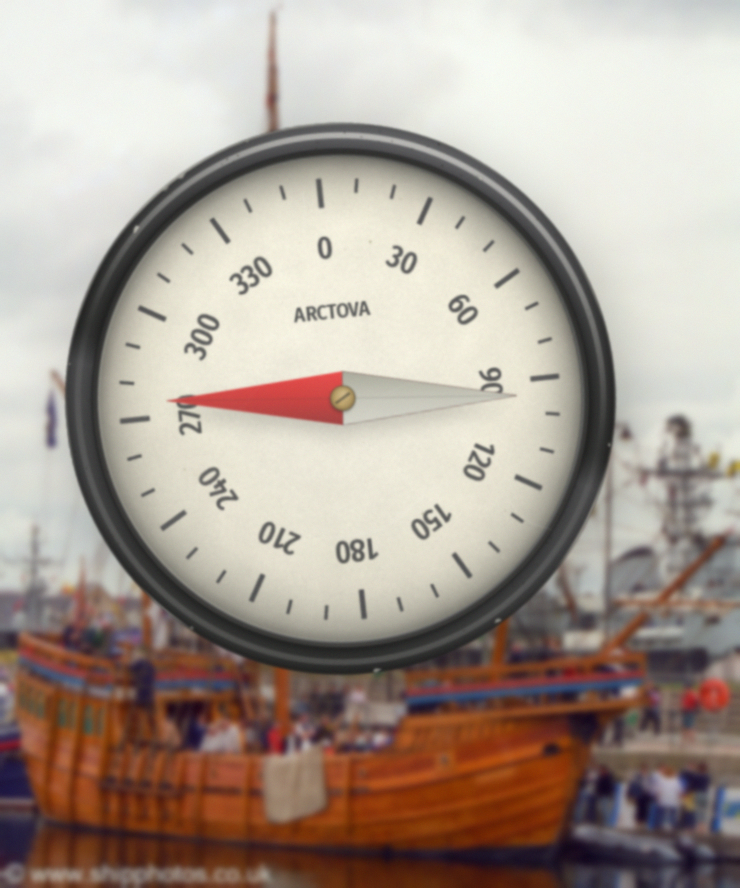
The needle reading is 275°
